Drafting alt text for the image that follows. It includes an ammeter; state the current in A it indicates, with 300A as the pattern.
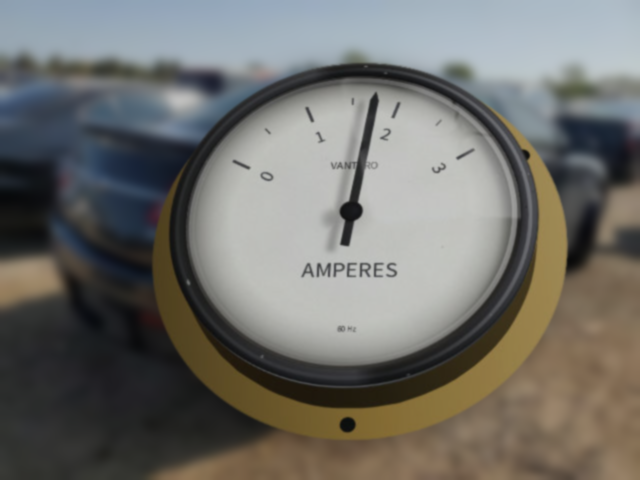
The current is 1.75A
